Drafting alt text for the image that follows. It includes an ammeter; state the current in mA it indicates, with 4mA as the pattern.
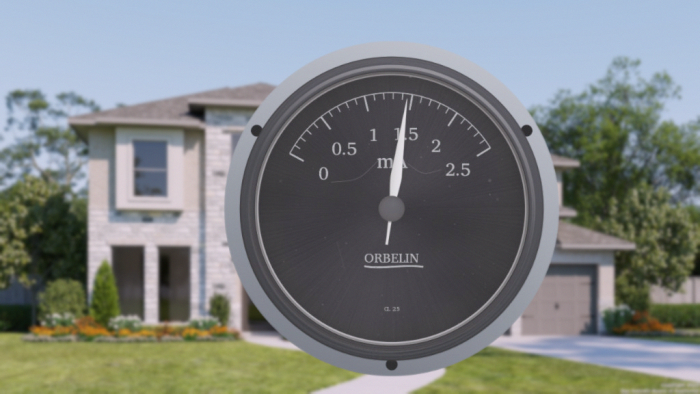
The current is 1.45mA
